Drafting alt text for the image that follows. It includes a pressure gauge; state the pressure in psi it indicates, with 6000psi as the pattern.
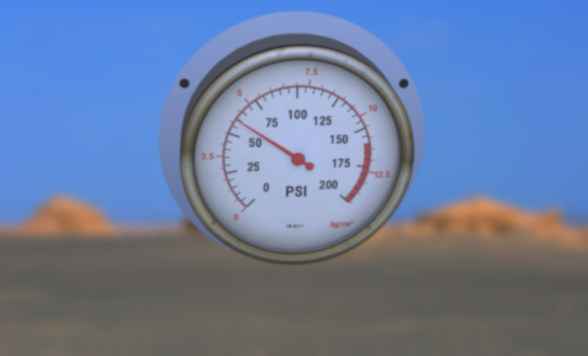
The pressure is 60psi
